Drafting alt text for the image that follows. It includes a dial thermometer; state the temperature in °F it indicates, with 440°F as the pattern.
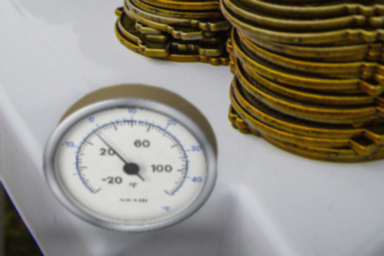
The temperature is 30°F
